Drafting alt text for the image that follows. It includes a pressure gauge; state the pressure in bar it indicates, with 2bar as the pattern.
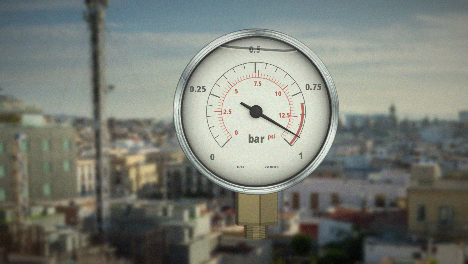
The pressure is 0.95bar
